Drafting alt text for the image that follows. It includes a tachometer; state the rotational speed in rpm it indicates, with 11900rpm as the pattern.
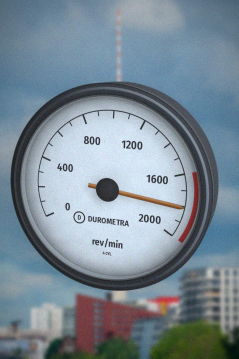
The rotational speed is 1800rpm
